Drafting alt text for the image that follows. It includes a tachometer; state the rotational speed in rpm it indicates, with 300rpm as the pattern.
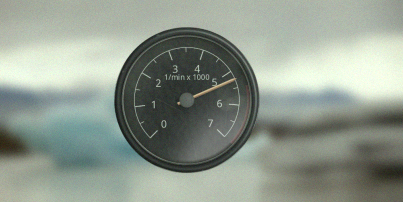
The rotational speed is 5250rpm
